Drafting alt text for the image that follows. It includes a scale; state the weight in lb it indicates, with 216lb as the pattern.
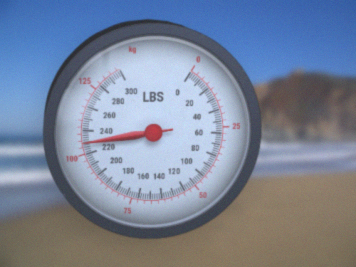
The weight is 230lb
